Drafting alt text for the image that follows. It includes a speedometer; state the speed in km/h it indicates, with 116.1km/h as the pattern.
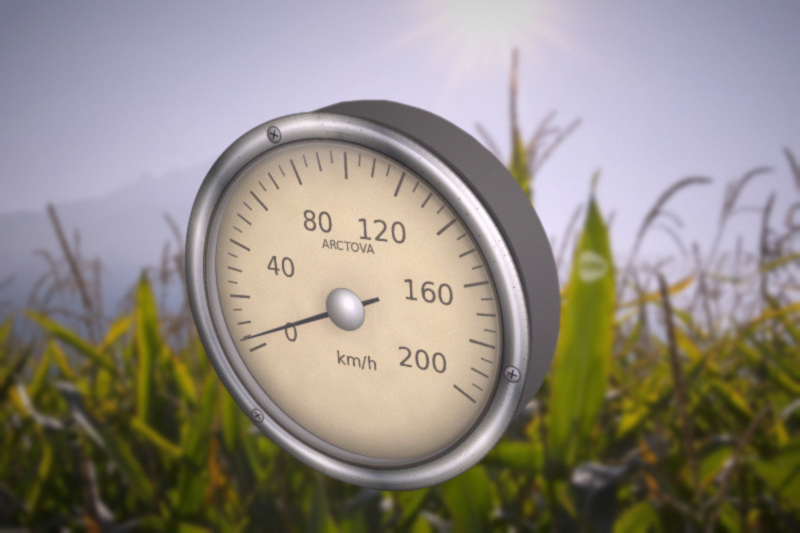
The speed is 5km/h
